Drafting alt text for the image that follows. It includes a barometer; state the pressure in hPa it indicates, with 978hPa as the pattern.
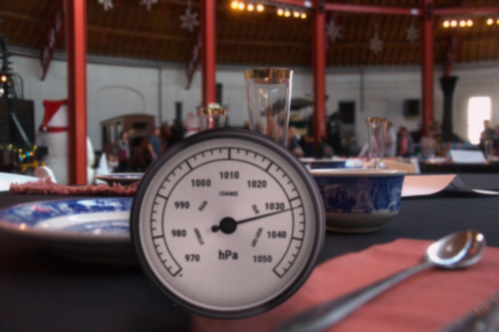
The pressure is 1032hPa
